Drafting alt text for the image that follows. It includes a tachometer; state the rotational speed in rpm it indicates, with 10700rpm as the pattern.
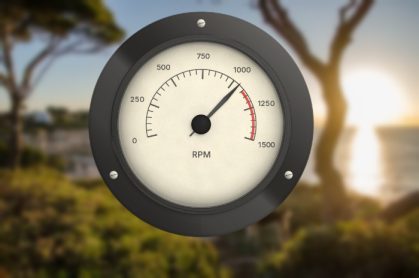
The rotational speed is 1050rpm
